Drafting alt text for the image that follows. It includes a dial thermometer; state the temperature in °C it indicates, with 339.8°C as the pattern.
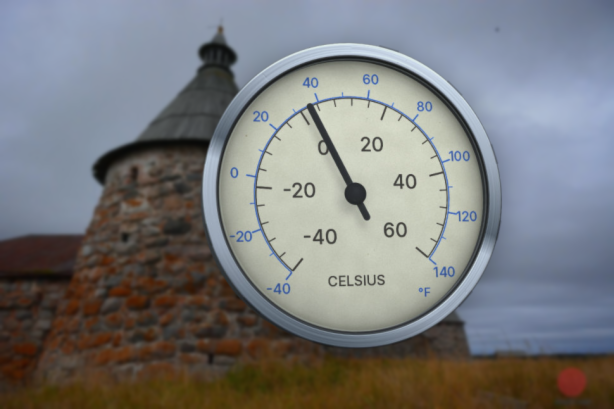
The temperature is 2°C
